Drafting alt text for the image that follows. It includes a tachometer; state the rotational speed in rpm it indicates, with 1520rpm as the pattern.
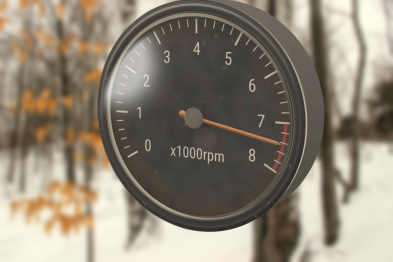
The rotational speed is 7400rpm
